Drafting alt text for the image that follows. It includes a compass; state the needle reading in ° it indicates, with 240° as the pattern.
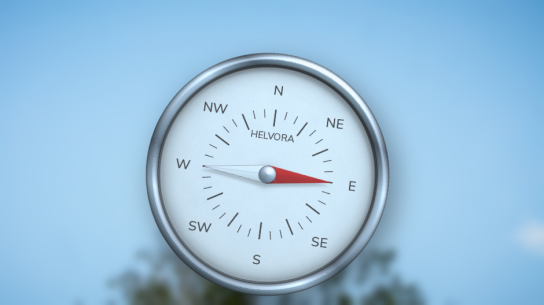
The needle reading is 90°
